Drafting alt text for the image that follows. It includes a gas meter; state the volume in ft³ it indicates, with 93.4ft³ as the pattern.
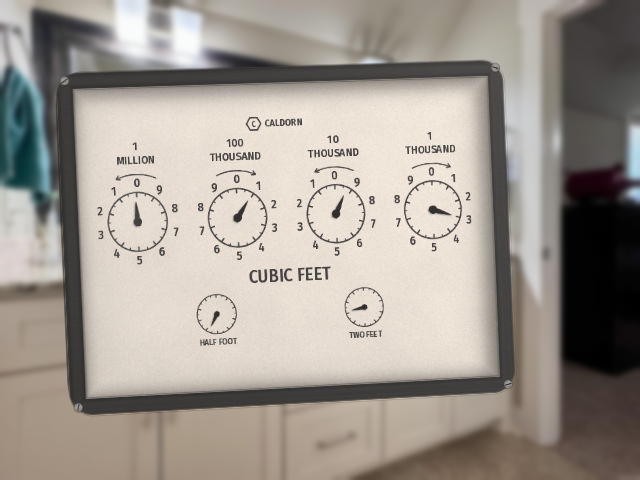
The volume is 9300ft³
